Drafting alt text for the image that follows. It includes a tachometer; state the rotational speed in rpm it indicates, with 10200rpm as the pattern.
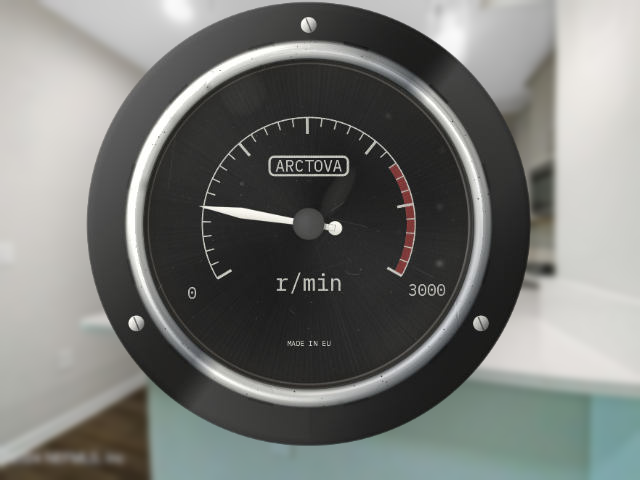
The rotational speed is 500rpm
